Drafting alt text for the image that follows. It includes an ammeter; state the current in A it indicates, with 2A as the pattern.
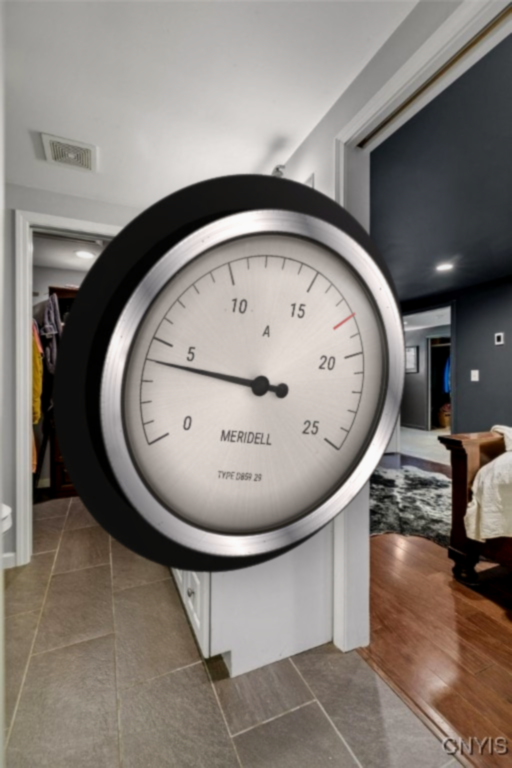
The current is 4A
